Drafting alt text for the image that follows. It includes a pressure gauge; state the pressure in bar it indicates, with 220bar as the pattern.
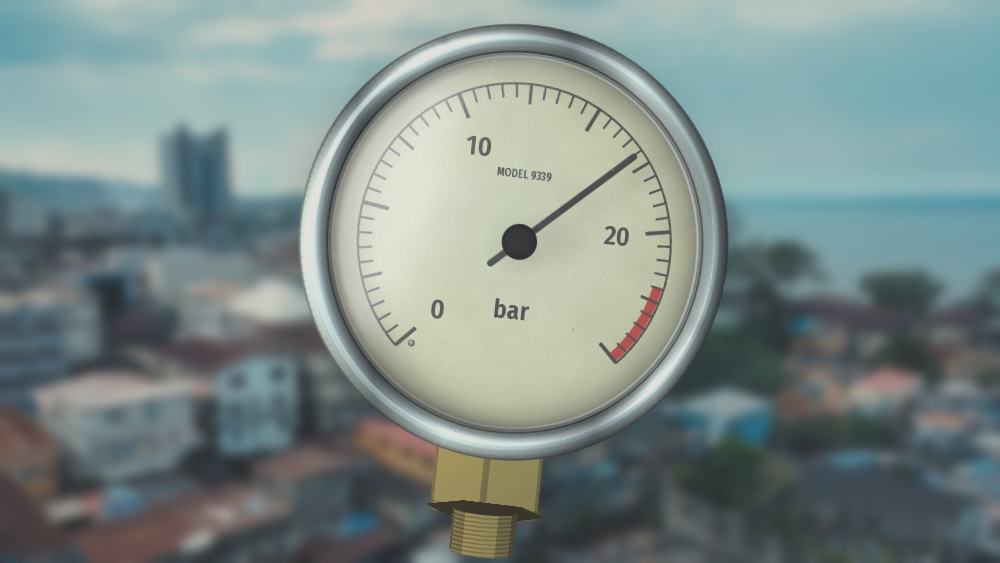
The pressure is 17bar
